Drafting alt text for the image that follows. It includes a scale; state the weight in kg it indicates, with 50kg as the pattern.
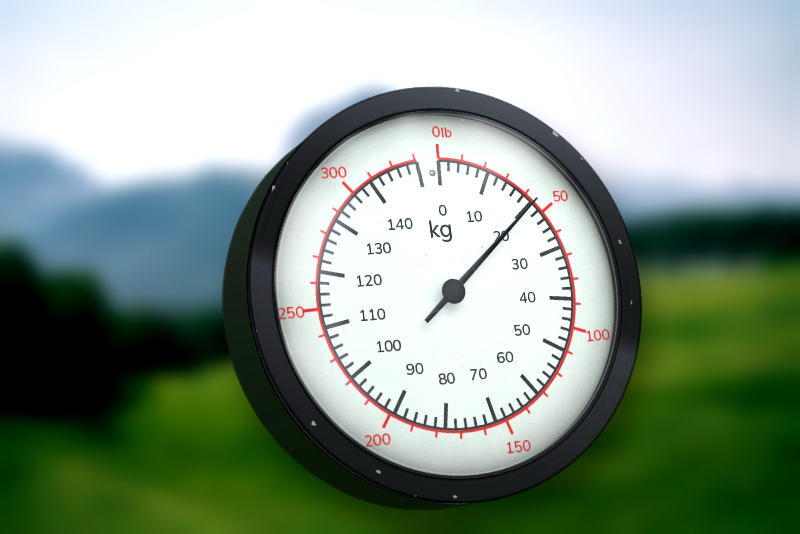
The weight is 20kg
